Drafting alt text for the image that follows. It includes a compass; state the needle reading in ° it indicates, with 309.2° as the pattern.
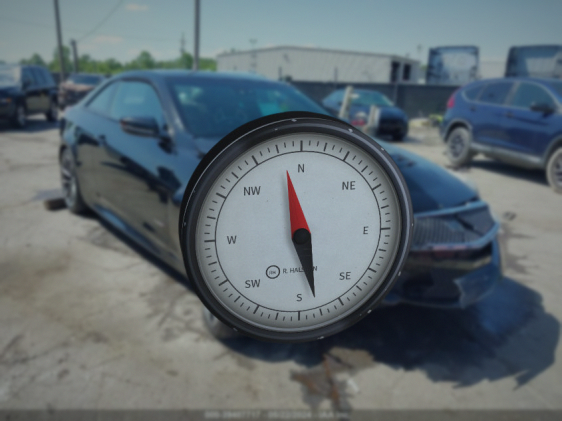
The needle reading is 347.5°
